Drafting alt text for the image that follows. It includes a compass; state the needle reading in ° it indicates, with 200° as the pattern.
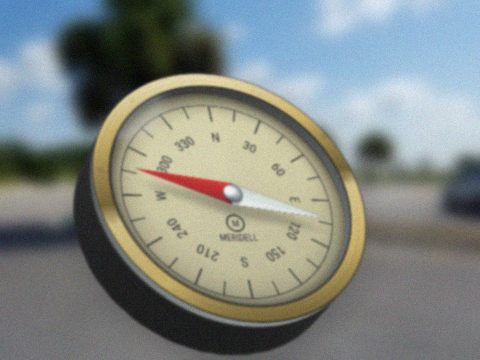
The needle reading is 285°
